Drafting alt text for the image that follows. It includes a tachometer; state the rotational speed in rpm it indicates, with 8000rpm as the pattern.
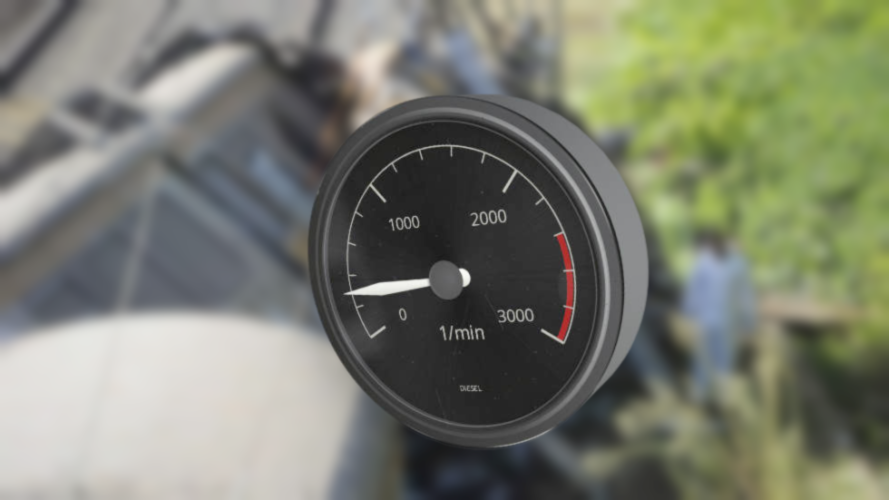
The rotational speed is 300rpm
